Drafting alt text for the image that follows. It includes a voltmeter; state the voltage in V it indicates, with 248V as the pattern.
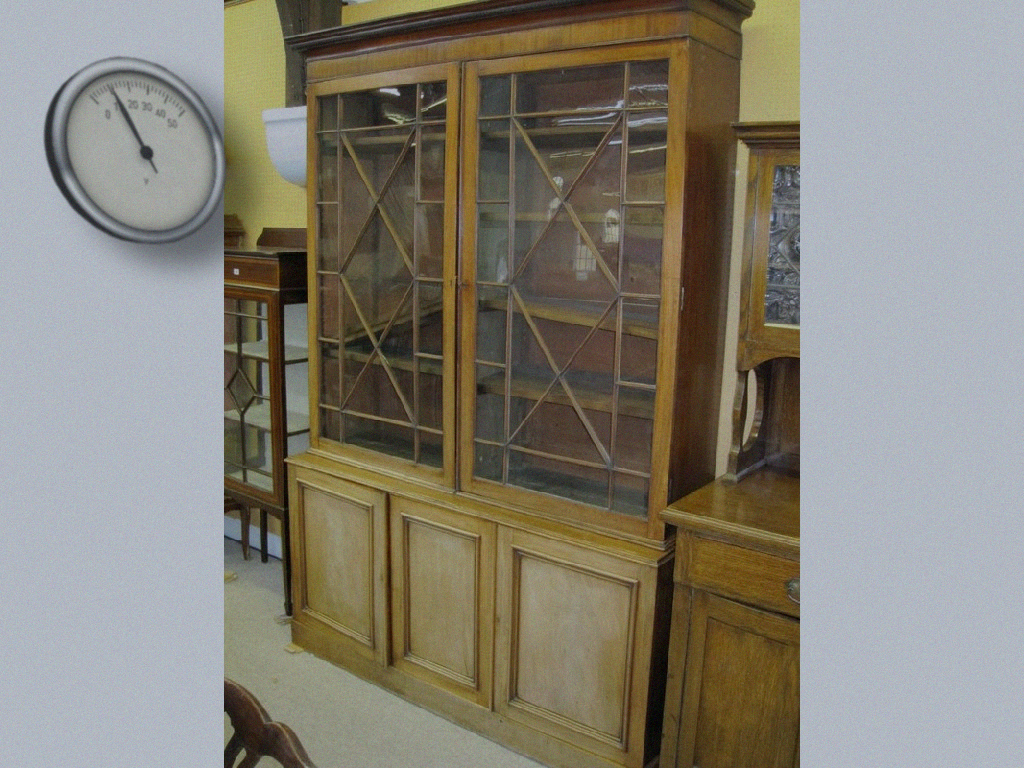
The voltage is 10V
